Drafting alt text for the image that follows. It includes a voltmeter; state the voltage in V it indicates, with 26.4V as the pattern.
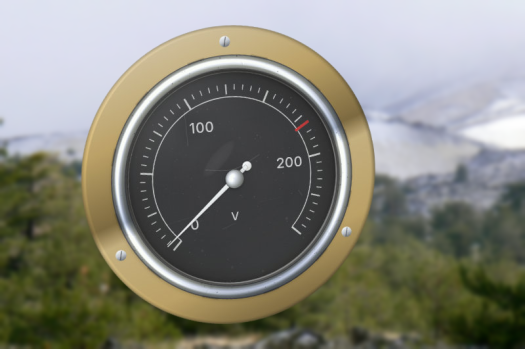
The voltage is 5V
